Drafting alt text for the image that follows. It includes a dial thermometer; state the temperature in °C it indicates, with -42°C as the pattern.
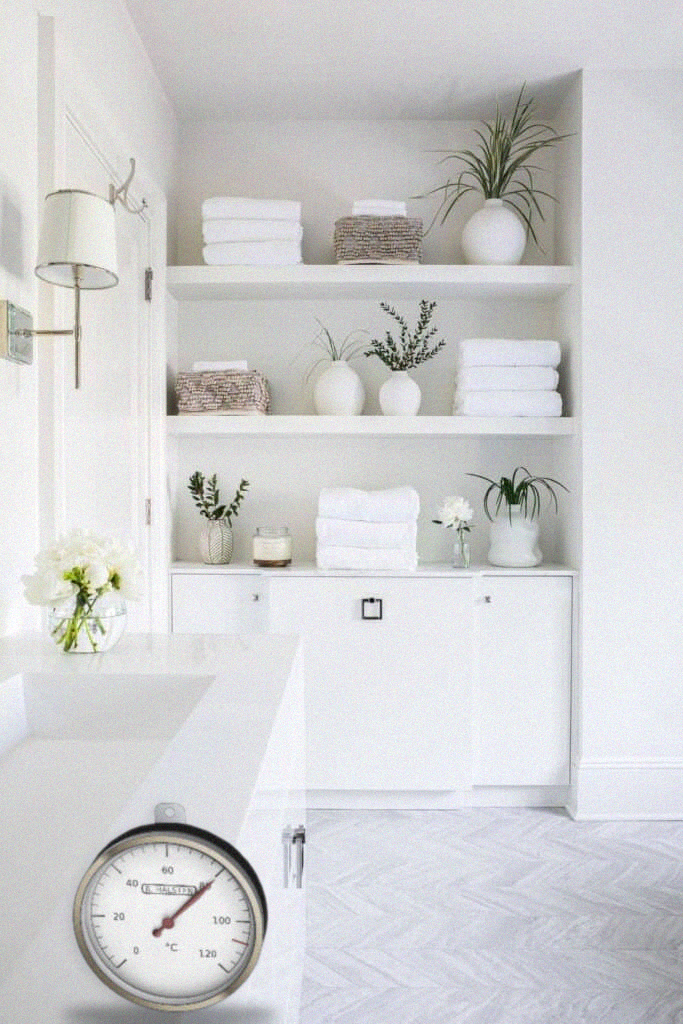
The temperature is 80°C
